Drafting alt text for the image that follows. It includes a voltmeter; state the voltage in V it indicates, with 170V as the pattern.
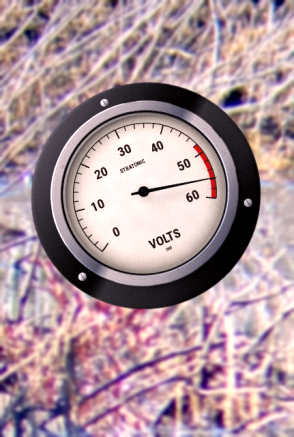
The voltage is 56V
